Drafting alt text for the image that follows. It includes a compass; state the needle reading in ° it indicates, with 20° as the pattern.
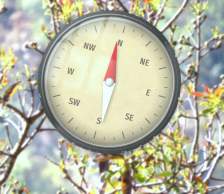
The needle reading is 355°
